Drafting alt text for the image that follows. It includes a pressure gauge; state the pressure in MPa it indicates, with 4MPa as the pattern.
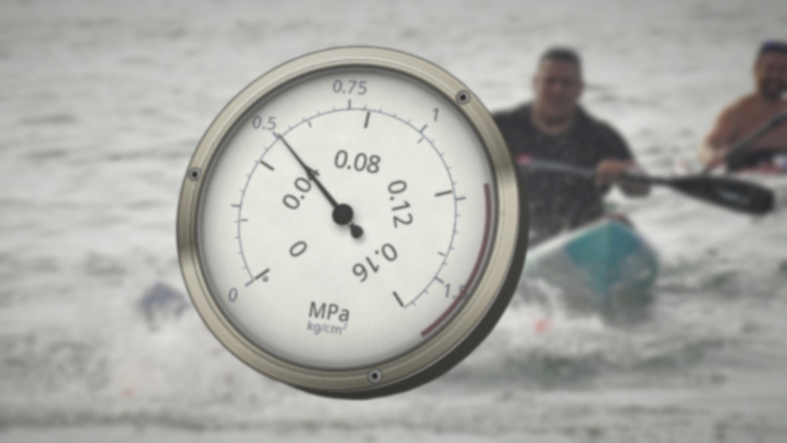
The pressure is 0.05MPa
